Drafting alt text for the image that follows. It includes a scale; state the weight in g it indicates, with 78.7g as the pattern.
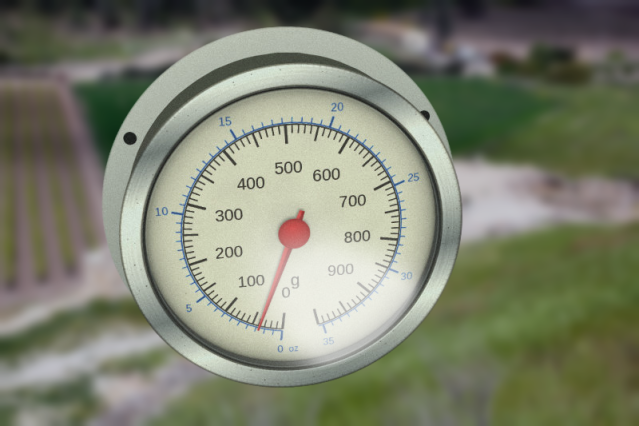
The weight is 40g
